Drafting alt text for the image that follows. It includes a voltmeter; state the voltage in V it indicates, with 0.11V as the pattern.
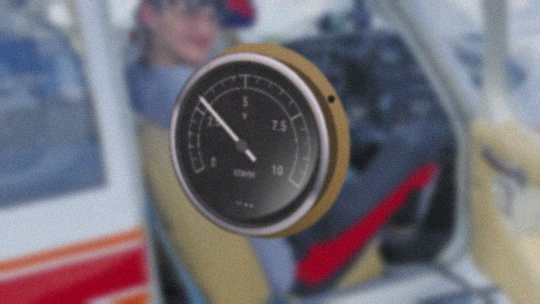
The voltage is 3V
